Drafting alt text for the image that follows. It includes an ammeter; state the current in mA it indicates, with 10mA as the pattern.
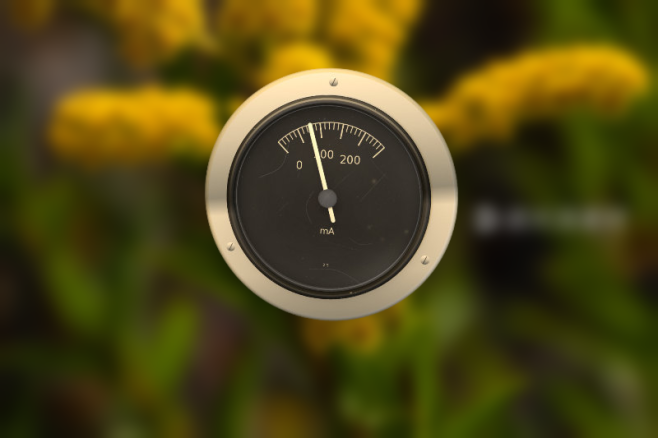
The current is 80mA
